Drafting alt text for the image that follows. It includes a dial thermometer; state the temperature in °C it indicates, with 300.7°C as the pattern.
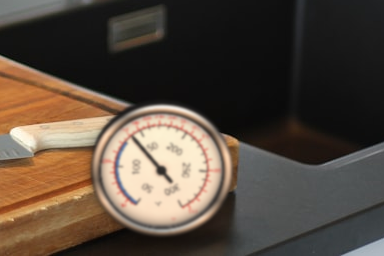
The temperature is 140°C
